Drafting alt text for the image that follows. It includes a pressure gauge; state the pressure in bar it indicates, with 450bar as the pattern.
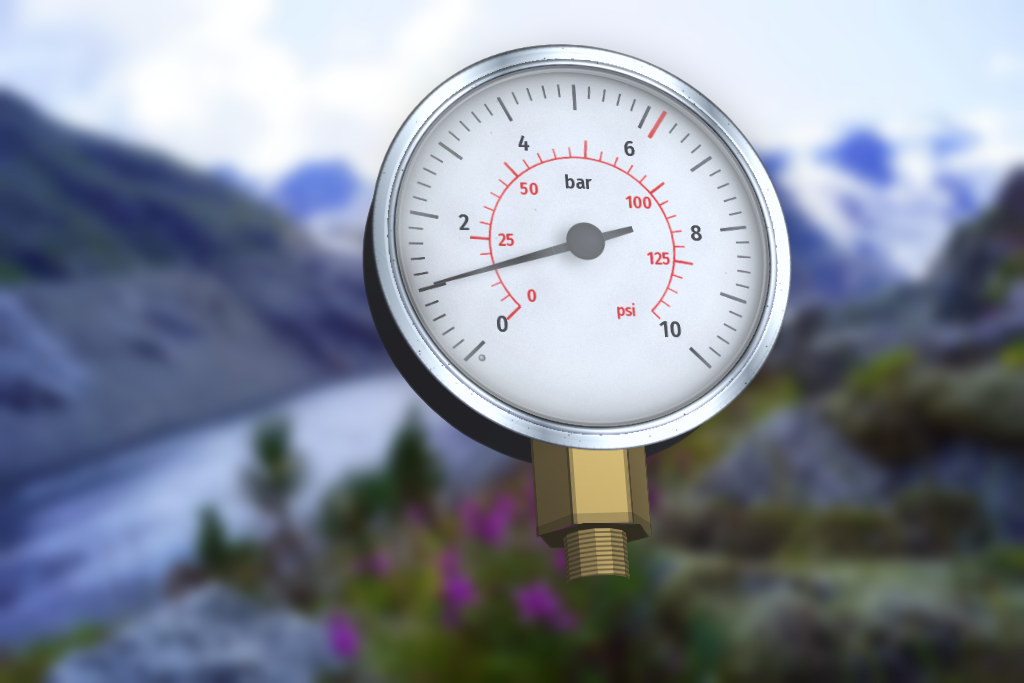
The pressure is 1bar
